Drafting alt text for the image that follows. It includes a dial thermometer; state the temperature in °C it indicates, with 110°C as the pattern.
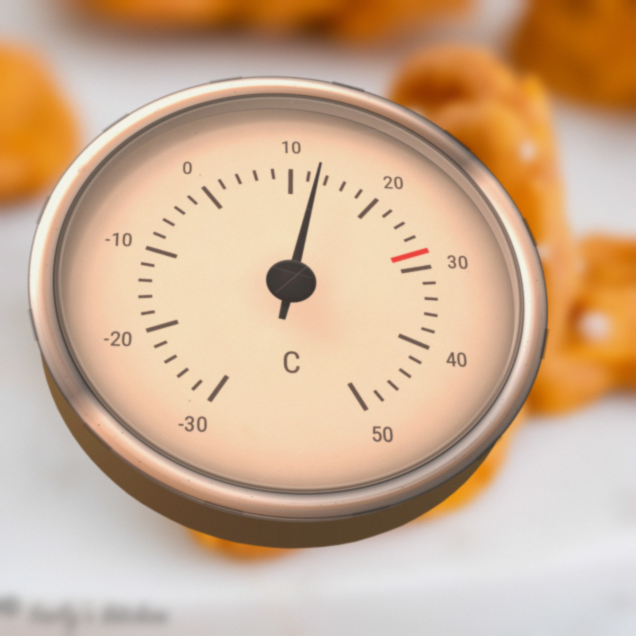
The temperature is 13°C
